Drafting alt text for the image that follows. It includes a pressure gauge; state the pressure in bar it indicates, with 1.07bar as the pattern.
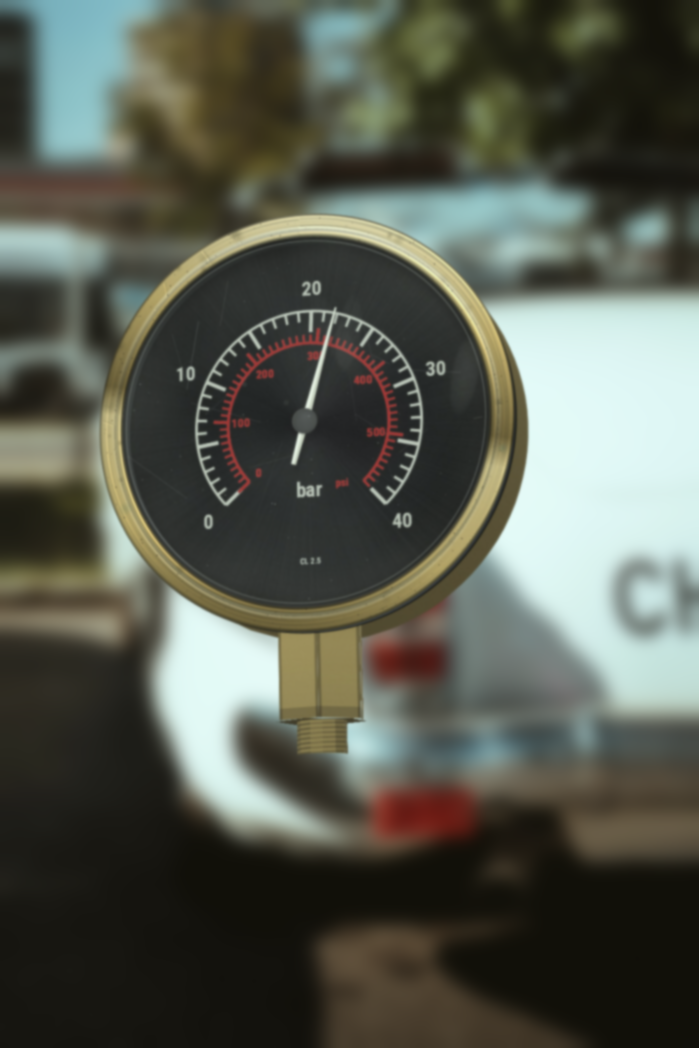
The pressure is 22bar
